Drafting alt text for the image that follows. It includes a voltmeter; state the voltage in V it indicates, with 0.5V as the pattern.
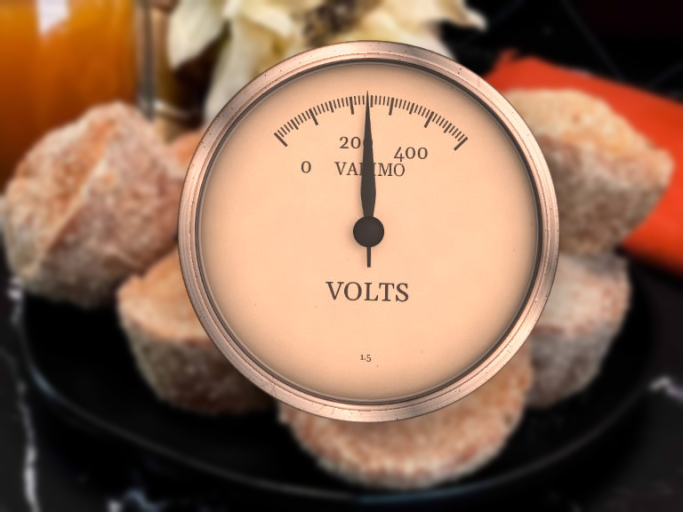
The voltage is 240V
